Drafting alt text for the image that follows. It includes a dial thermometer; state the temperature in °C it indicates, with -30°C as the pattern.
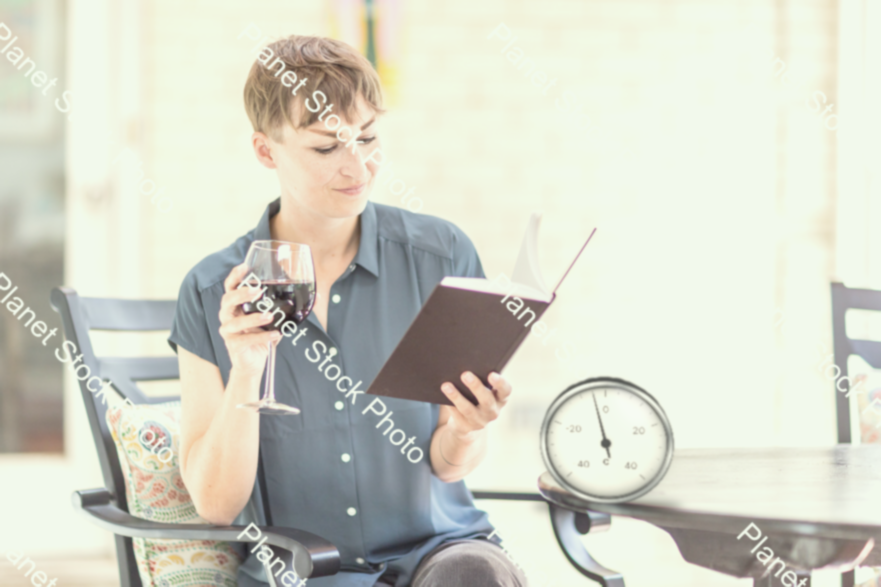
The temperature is -4°C
